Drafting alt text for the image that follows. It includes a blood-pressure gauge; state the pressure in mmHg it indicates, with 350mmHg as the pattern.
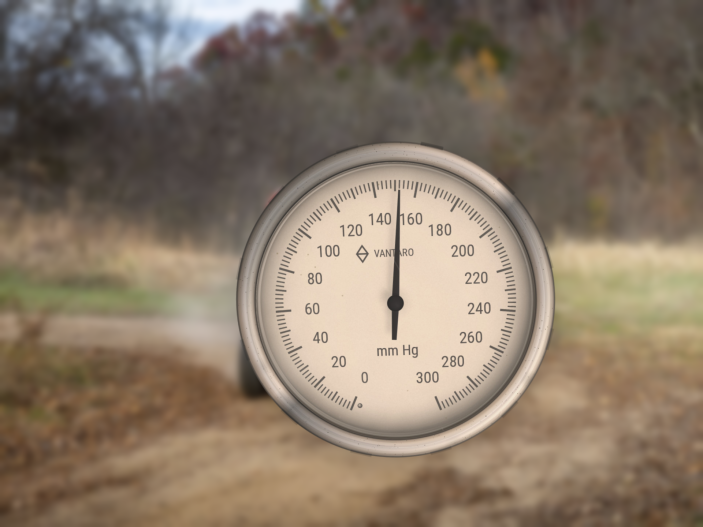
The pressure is 152mmHg
